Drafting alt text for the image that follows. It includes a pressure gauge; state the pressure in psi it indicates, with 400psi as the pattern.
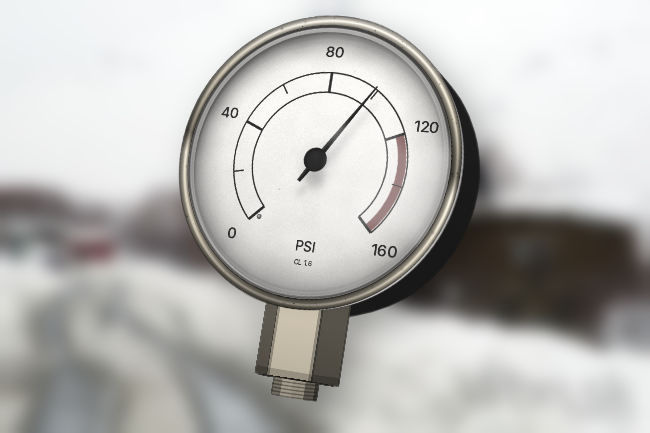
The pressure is 100psi
